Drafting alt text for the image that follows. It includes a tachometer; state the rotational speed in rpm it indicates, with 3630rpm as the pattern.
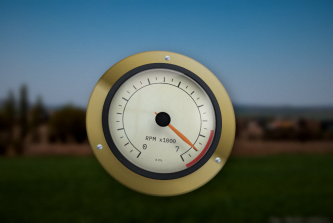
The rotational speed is 6500rpm
